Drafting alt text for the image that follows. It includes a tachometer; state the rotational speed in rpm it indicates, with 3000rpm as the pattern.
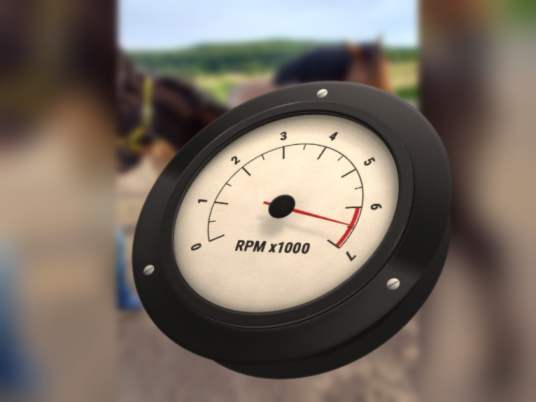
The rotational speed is 6500rpm
